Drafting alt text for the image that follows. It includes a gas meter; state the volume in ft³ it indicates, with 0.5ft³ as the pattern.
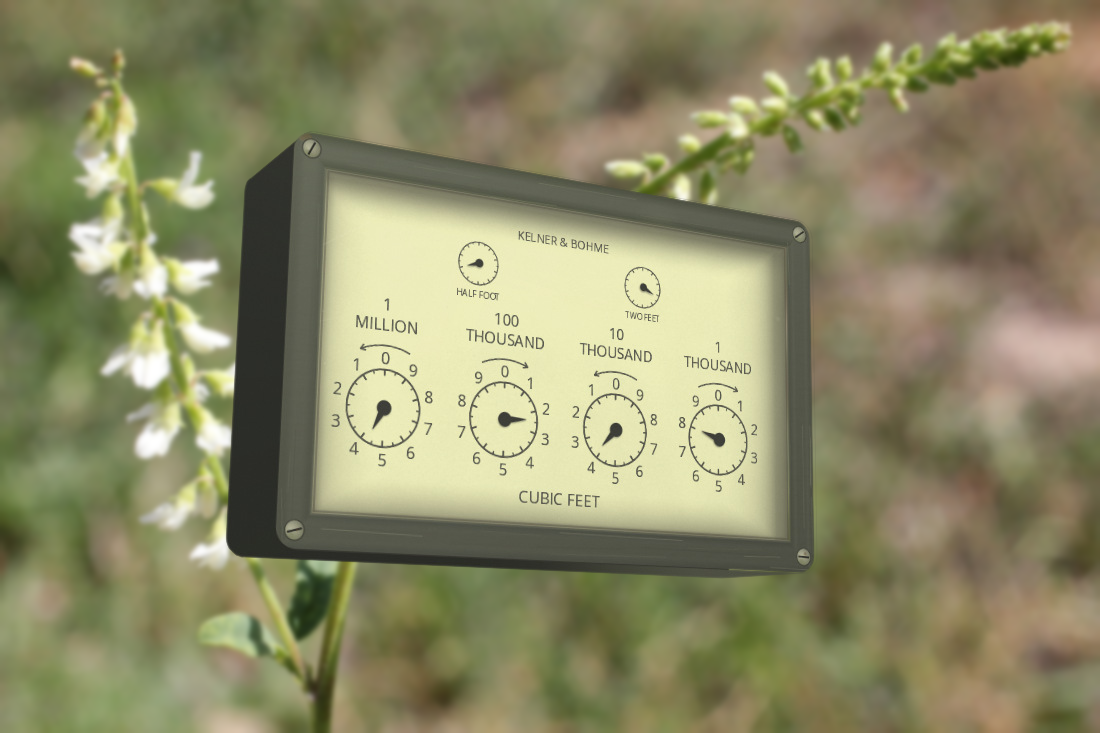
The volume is 423800ft³
